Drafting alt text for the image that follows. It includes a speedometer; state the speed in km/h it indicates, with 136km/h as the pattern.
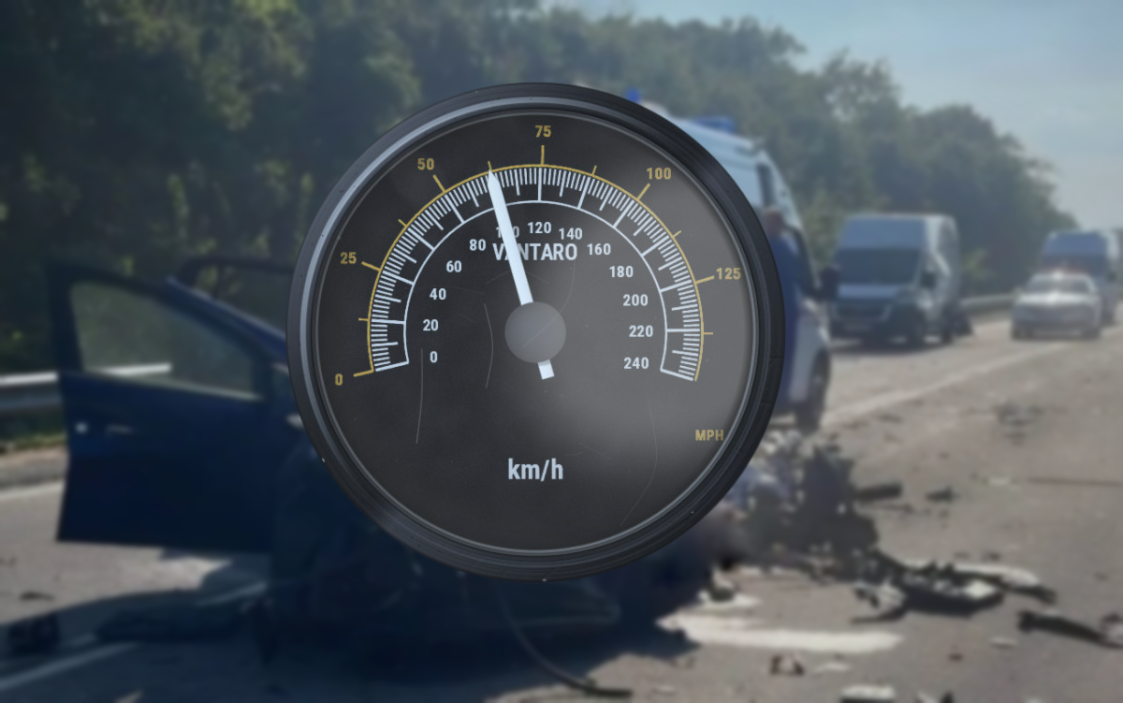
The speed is 100km/h
